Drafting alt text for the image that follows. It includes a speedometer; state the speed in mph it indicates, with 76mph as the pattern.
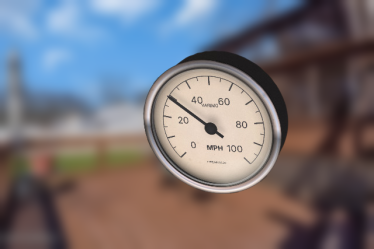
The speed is 30mph
